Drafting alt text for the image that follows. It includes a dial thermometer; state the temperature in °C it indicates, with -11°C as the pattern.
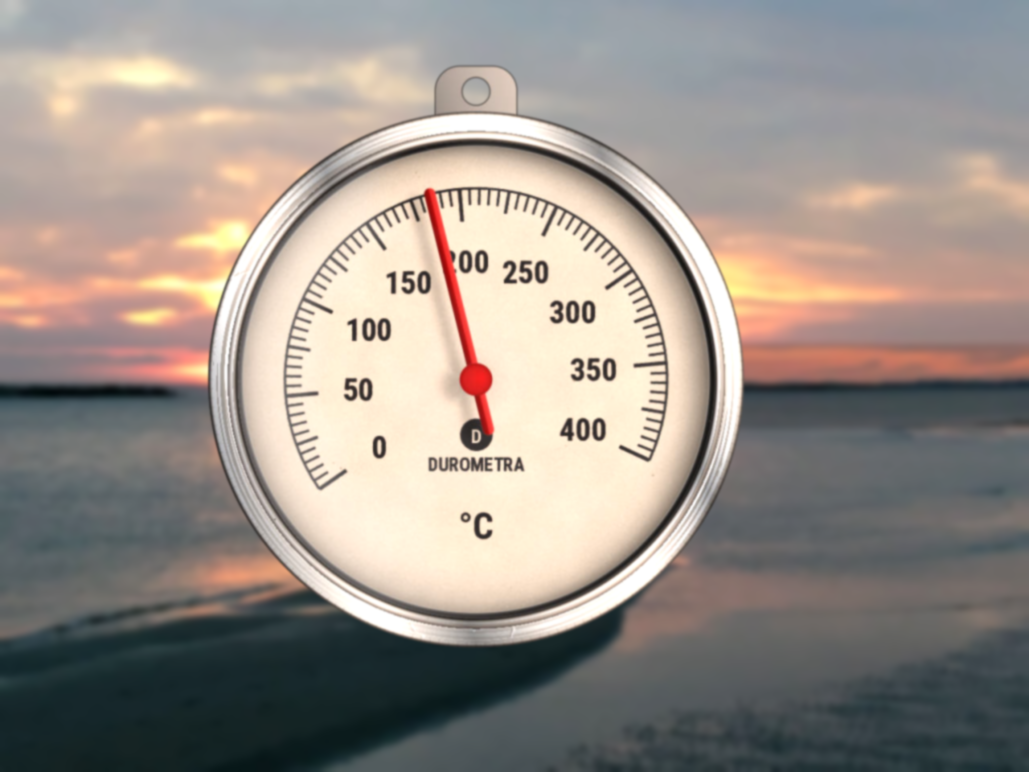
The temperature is 185°C
